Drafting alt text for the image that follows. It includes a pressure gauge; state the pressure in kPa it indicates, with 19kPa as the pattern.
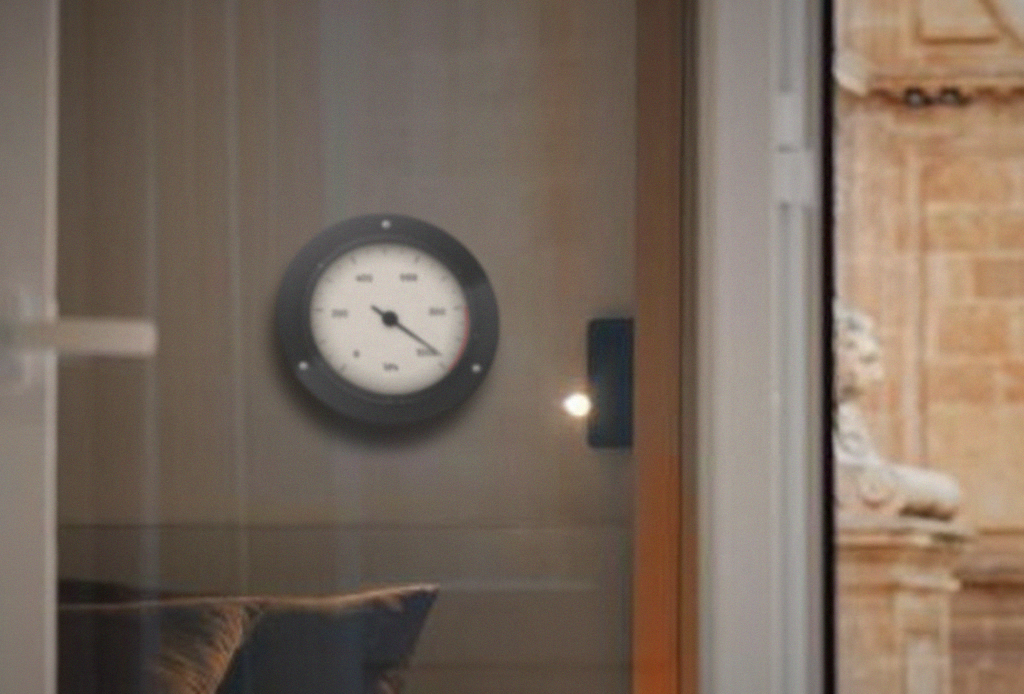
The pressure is 975kPa
